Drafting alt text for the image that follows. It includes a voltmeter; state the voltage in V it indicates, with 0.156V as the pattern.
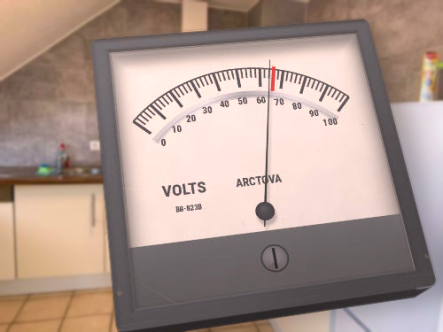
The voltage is 64V
